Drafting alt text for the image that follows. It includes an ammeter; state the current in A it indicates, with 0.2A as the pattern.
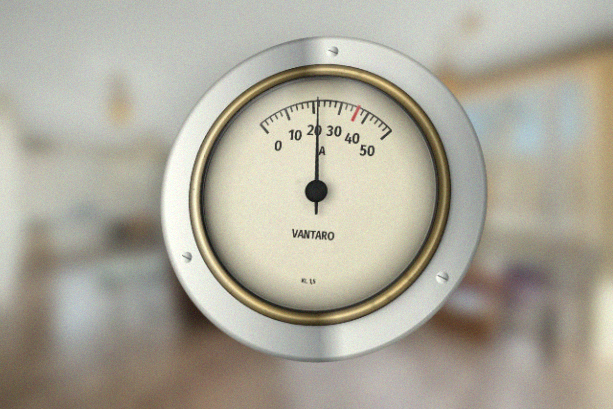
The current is 22A
